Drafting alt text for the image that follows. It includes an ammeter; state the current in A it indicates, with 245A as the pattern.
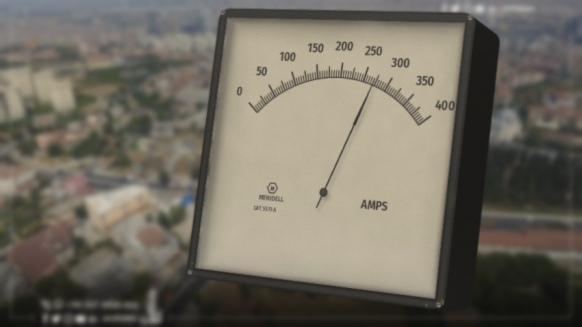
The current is 275A
